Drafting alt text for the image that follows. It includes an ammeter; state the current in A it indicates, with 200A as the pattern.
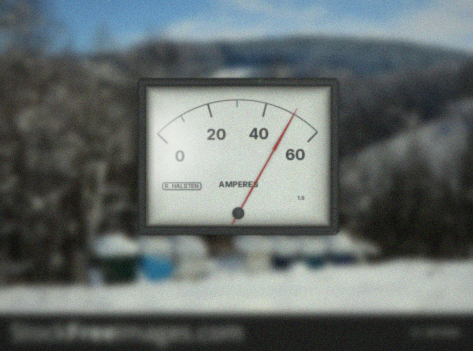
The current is 50A
